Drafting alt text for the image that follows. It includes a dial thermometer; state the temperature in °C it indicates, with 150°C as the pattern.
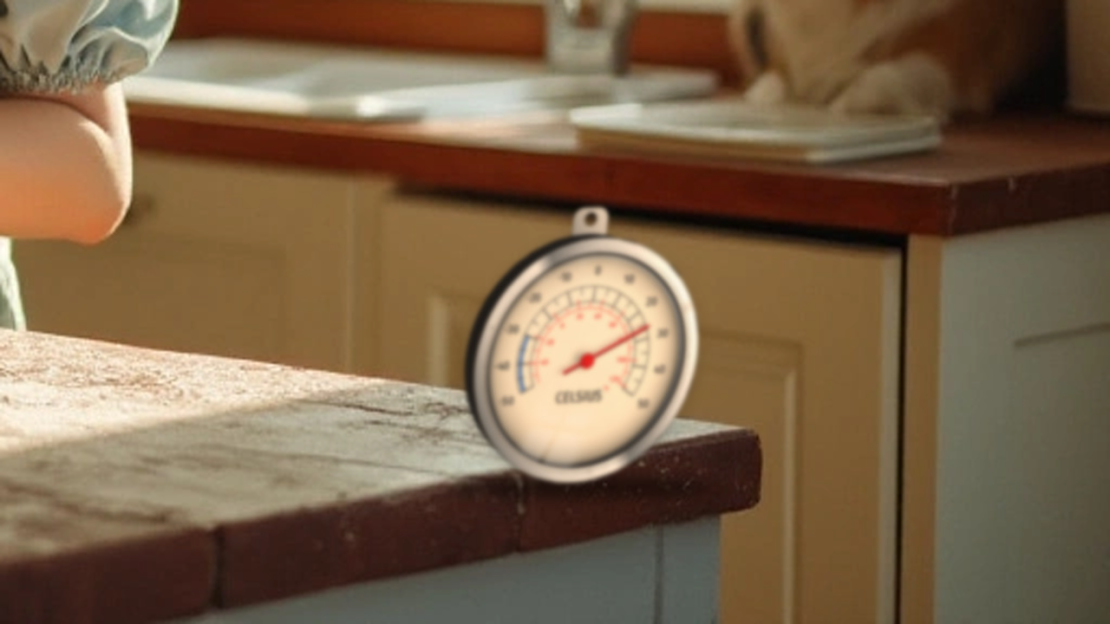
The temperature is 25°C
